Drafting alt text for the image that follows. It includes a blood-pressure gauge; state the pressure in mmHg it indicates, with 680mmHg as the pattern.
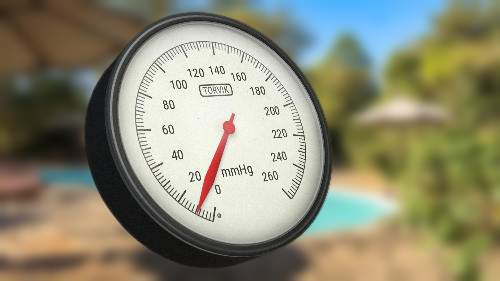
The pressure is 10mmHg
